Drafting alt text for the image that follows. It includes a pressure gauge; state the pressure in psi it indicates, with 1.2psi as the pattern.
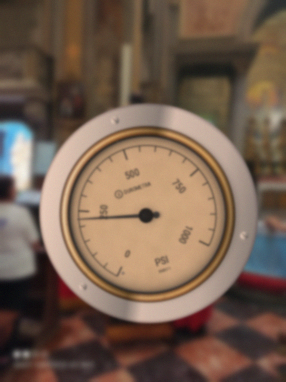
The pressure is 225psi
